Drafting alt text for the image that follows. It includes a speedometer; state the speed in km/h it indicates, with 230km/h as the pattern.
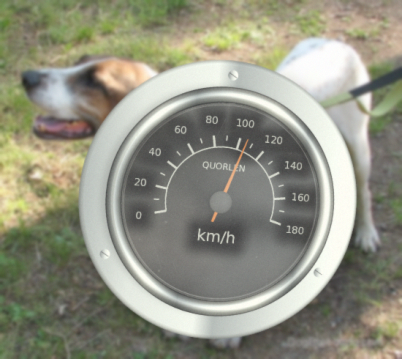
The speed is 105km/h
